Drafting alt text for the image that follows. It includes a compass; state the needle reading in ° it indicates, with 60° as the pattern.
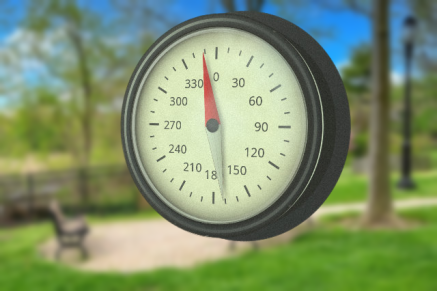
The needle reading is 350°
